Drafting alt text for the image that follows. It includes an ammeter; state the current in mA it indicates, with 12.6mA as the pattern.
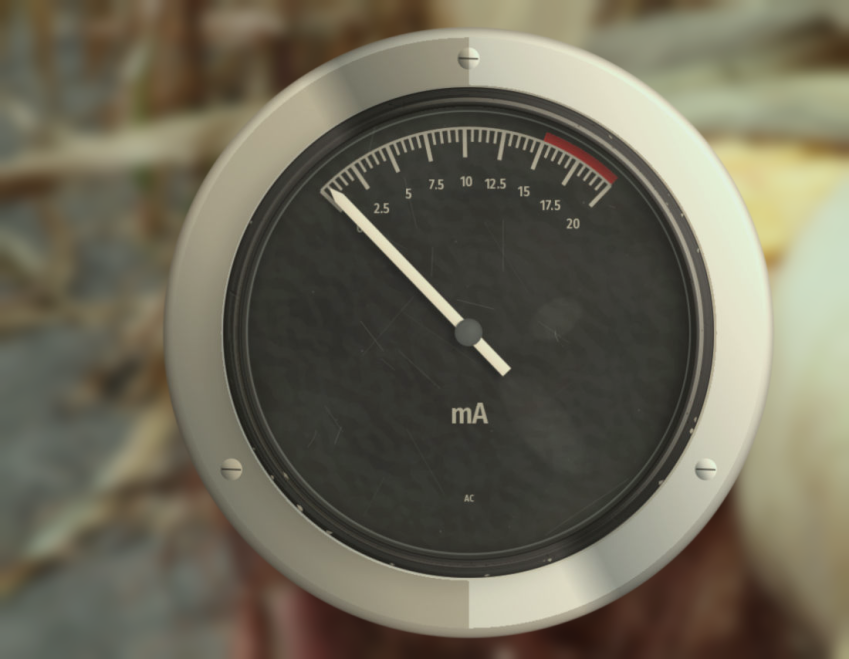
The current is 0.5mA
